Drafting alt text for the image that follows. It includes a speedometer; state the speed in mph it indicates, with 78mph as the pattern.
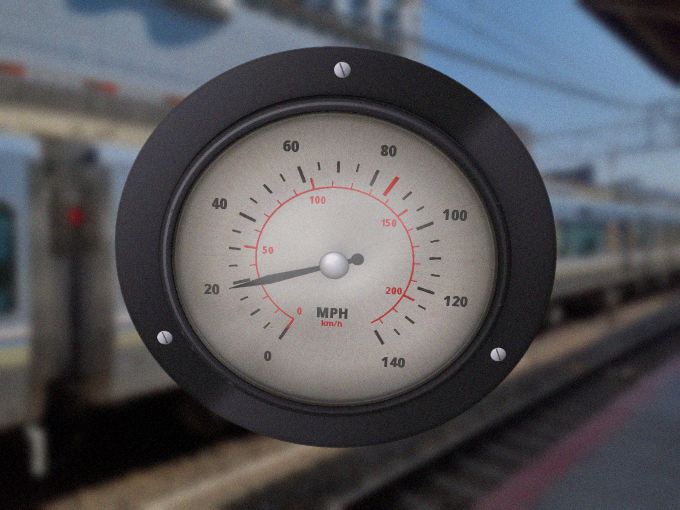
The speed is 20mph
